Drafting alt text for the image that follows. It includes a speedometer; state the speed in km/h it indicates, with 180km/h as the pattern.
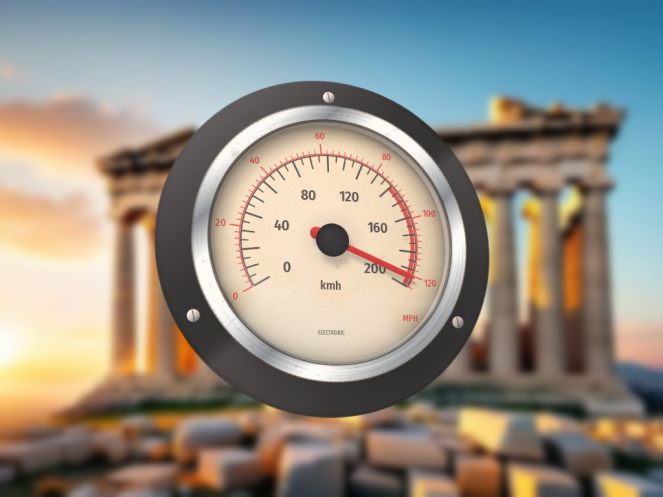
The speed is 195km/h
